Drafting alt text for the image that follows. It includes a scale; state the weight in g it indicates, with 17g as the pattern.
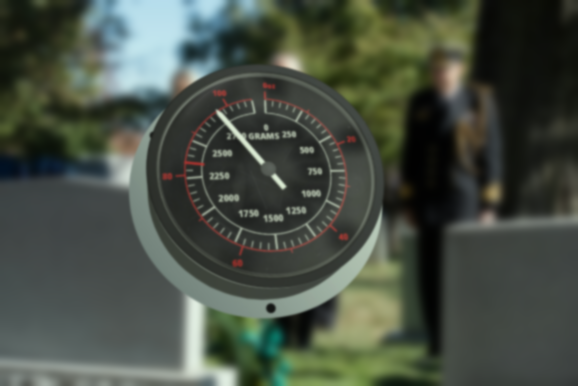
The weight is 2750g
